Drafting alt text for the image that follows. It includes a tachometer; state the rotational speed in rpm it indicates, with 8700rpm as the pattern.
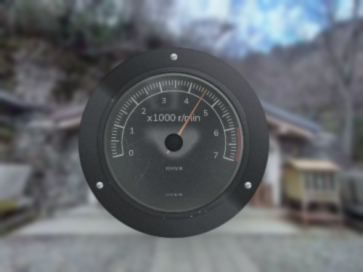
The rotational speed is 4500rpm
